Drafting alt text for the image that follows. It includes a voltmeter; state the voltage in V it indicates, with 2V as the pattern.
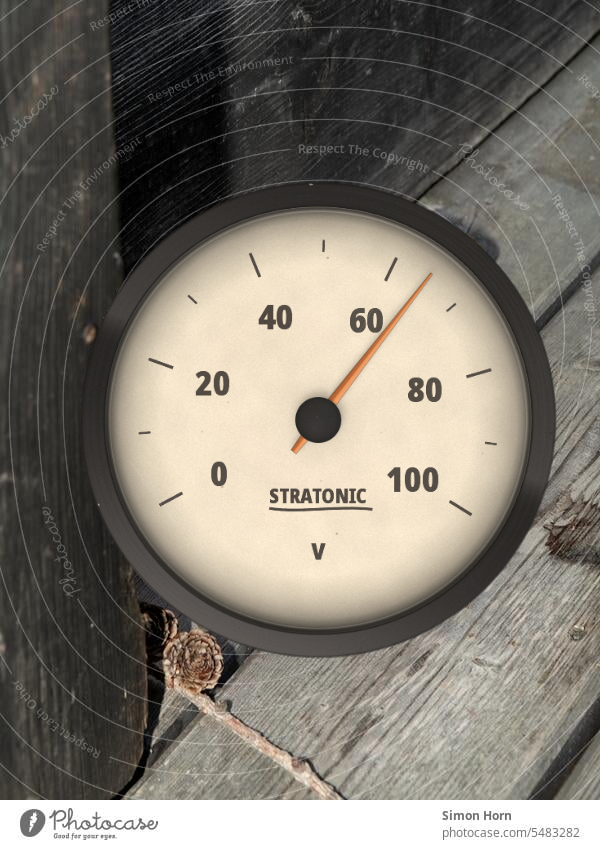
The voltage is 65V
